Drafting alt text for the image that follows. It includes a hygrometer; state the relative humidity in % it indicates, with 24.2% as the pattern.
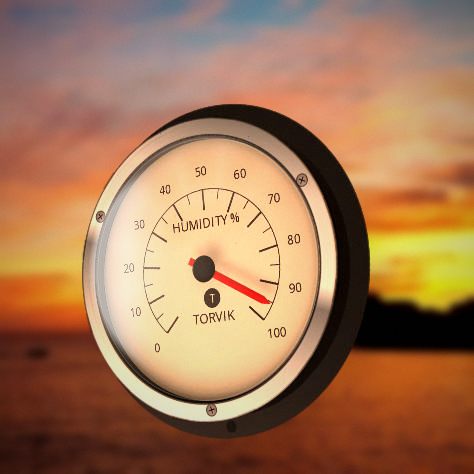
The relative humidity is 95%
